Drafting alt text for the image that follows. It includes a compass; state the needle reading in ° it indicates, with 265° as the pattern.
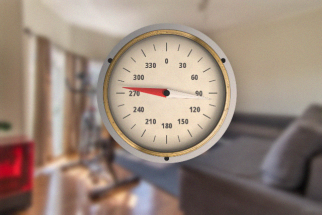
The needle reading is 277.5°
